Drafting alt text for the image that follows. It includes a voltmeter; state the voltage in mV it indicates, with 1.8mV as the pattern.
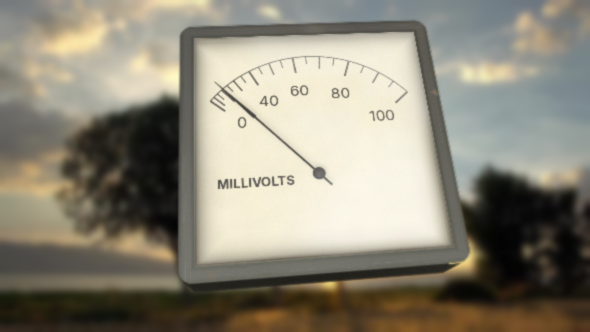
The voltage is 20mV
